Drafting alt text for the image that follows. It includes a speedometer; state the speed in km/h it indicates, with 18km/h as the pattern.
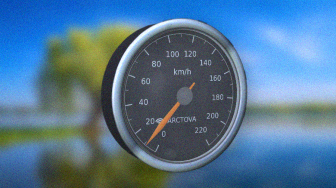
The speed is 10km/h
